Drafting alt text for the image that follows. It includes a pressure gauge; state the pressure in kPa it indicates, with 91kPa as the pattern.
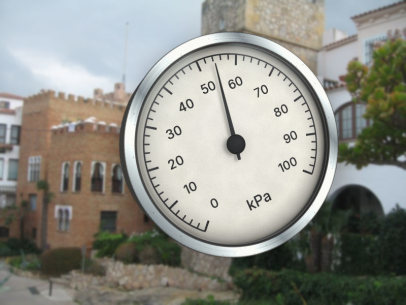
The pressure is 54kPa
